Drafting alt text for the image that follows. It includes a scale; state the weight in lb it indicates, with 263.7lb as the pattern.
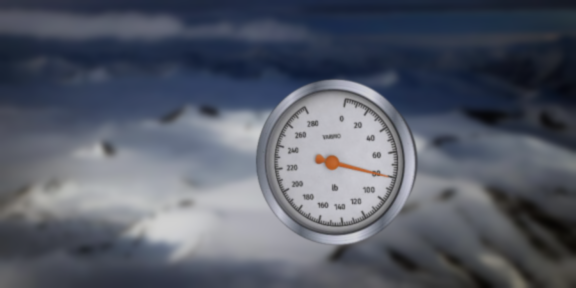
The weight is 80lb
